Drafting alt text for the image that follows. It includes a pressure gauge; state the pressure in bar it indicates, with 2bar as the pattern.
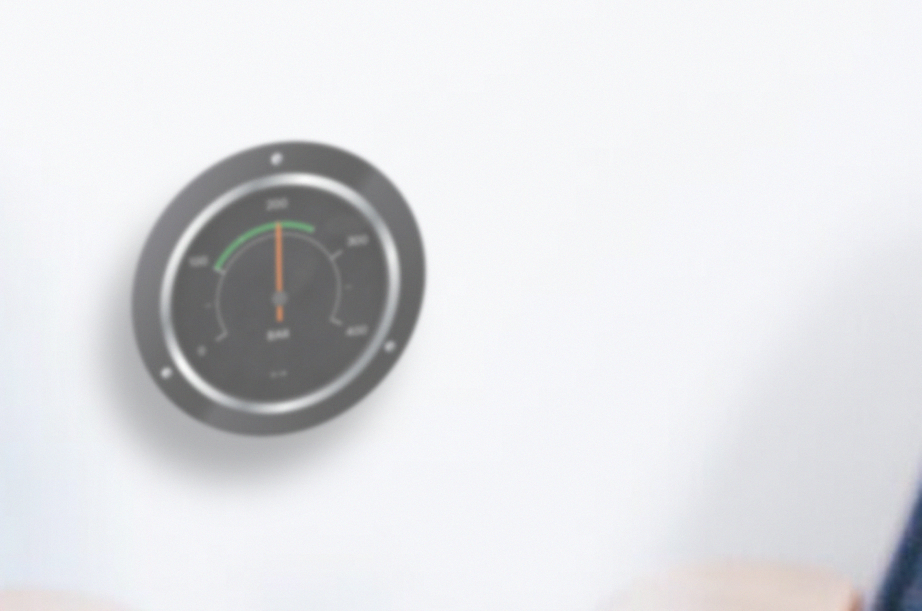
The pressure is 200bar
